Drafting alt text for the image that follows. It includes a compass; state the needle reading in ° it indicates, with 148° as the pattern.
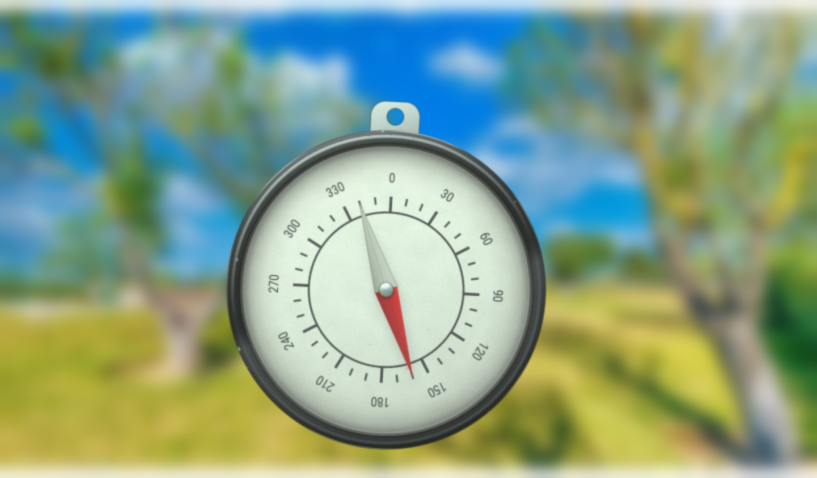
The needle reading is 160°
